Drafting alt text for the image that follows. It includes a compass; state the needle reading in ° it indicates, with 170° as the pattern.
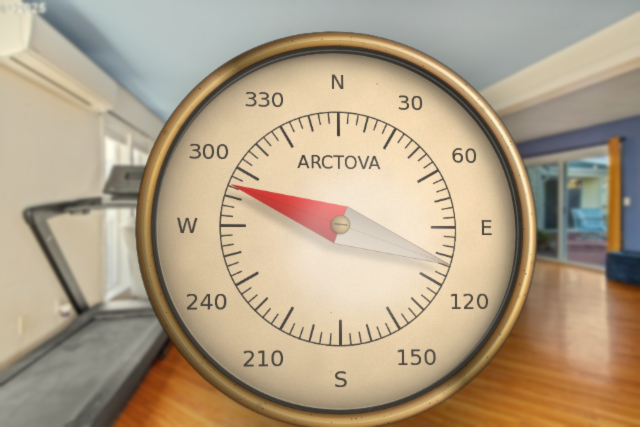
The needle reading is 290°
